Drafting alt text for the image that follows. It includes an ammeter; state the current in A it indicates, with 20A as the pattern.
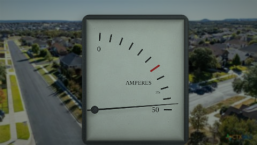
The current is 47.5A
